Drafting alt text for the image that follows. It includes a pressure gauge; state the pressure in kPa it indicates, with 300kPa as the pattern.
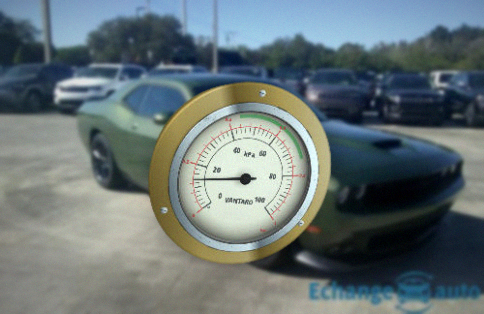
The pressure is 14kPa
